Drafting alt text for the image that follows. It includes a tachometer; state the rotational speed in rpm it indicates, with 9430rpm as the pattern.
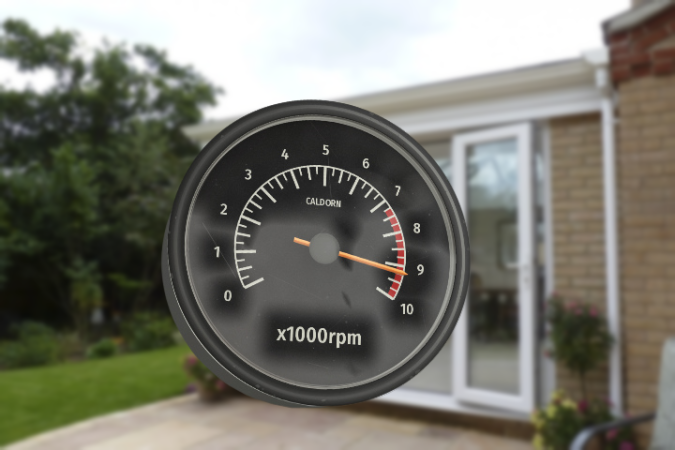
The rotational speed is 9250rpm
